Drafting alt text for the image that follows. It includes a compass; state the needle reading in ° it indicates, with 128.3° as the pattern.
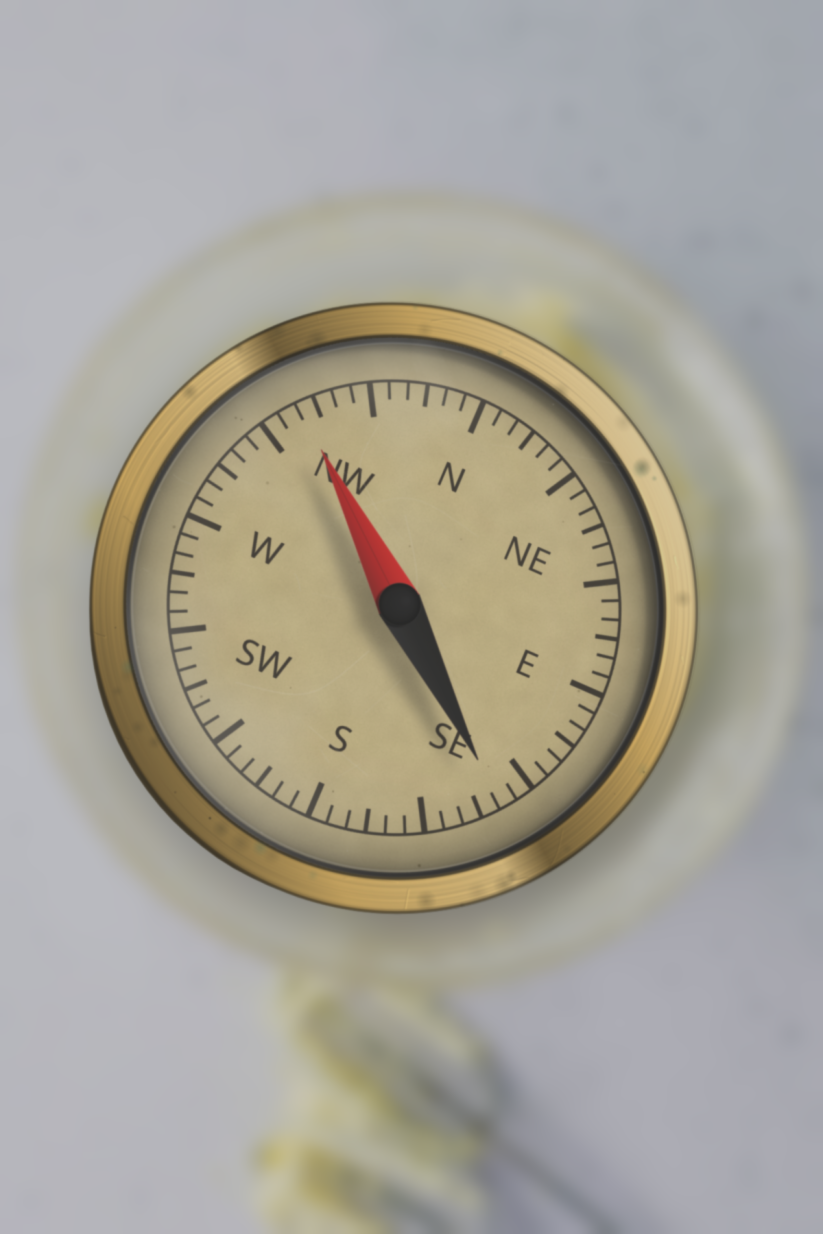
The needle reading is 310°
